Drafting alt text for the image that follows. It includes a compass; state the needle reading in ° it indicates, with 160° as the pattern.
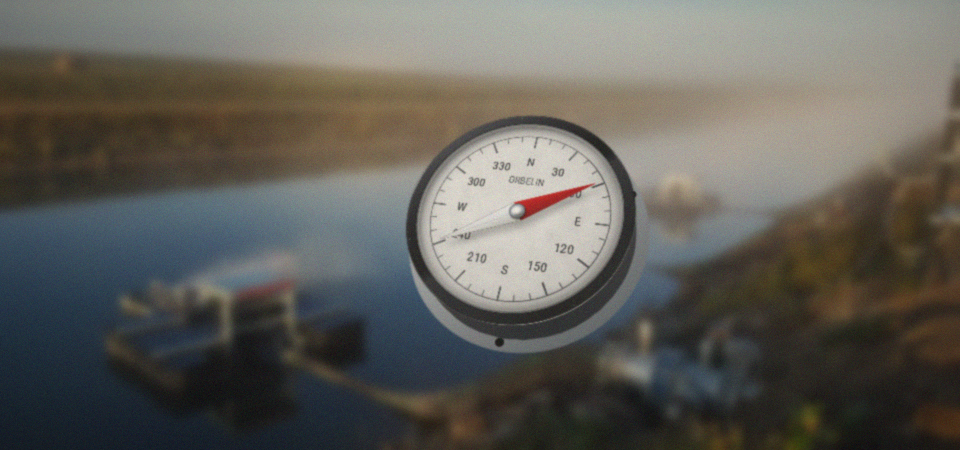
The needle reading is 60°
